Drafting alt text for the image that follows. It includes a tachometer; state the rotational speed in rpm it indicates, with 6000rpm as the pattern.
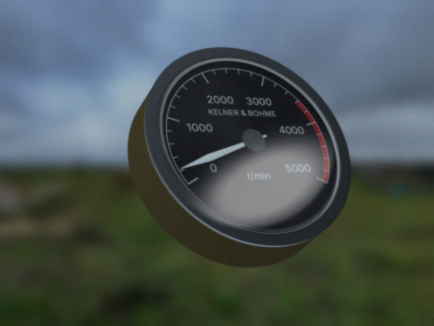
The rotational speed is 200rpm
